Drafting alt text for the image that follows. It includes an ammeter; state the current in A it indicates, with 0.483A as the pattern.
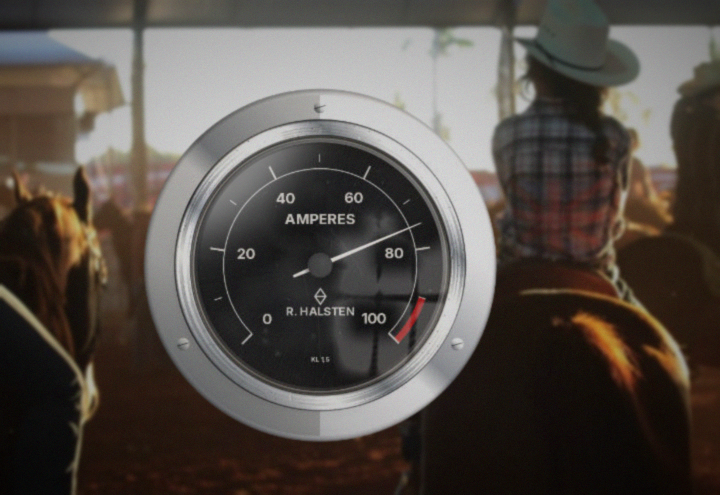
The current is 75A
